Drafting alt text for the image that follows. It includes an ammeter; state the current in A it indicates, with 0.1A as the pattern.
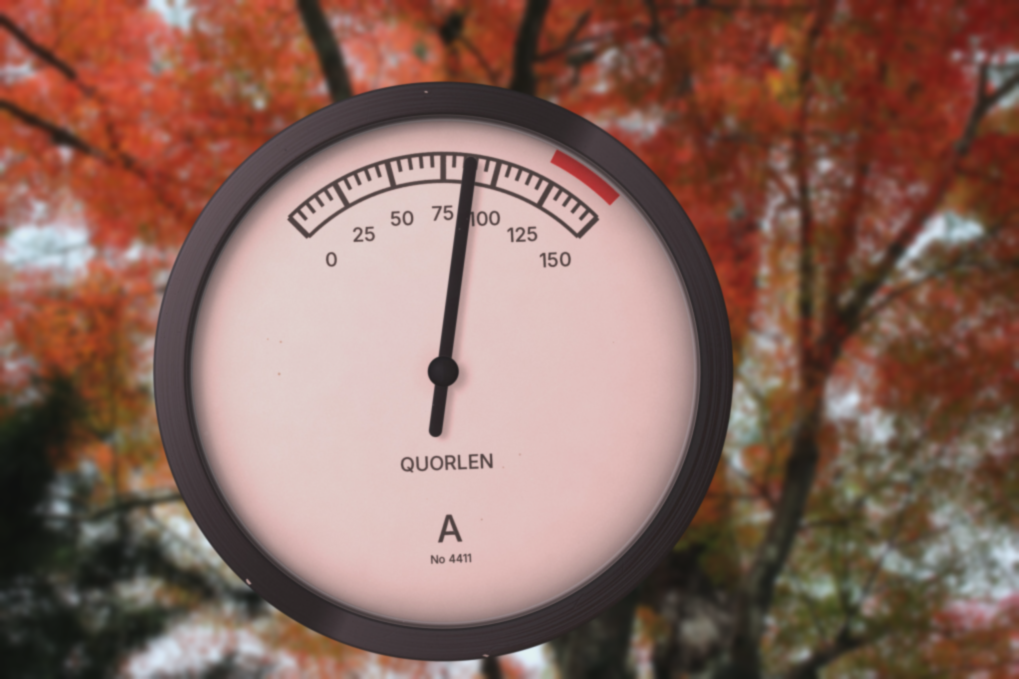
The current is 87.5A
